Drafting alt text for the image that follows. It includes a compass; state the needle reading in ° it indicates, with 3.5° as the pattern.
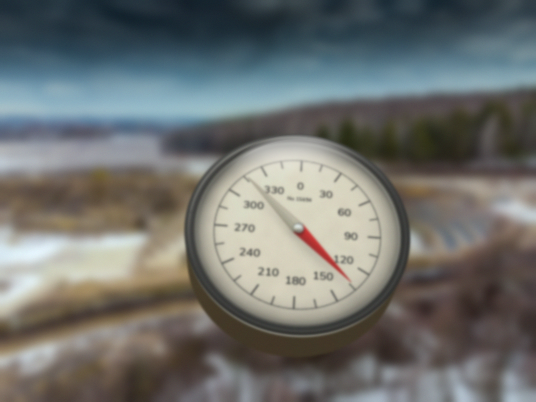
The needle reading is 135°
